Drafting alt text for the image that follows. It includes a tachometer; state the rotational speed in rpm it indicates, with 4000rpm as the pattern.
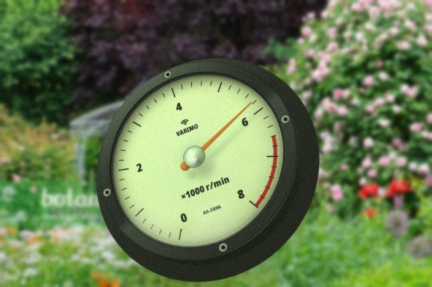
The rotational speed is 5800rpm
